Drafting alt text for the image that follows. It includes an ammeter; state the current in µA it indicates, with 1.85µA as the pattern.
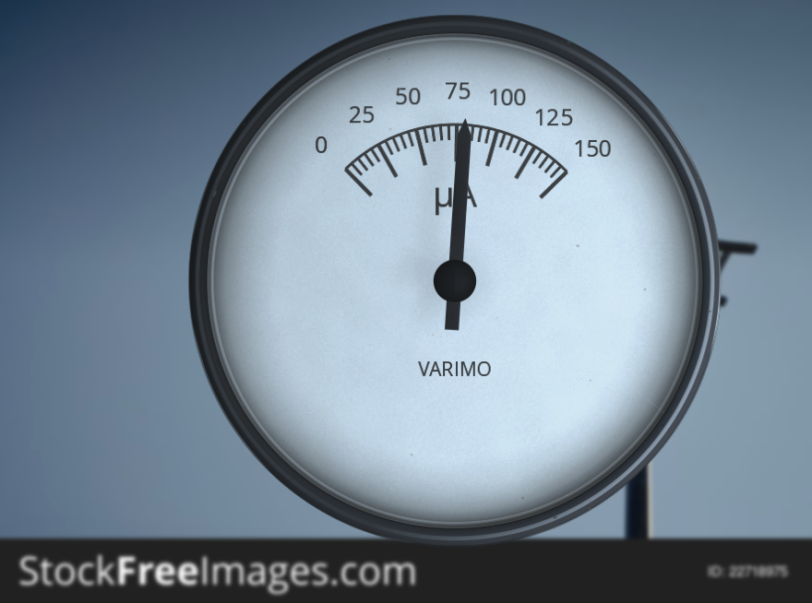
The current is 80µA
